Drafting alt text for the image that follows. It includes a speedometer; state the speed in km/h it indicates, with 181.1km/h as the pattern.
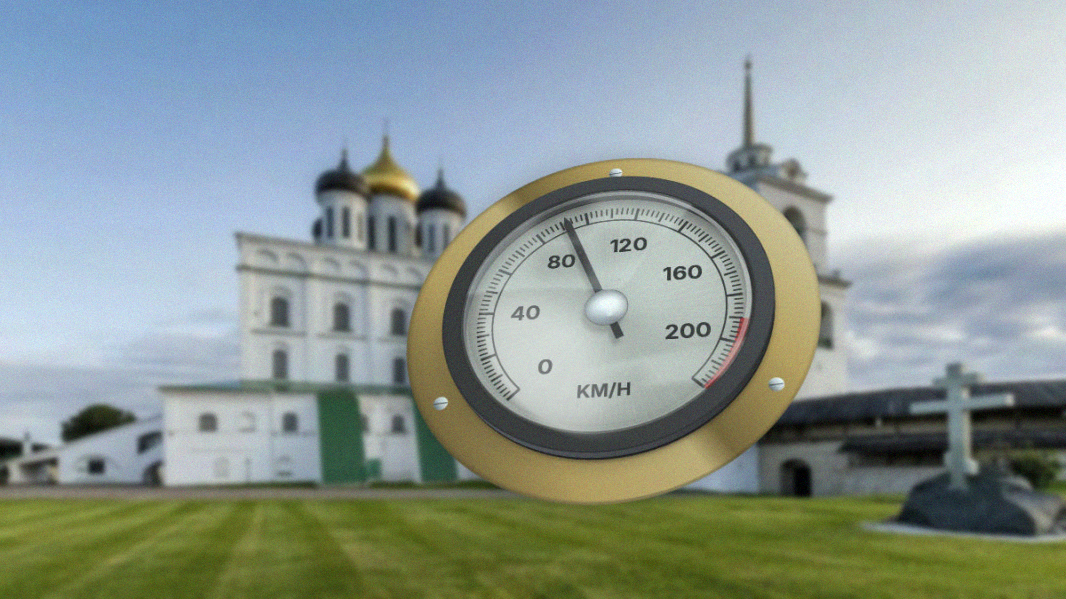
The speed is 92km/h
